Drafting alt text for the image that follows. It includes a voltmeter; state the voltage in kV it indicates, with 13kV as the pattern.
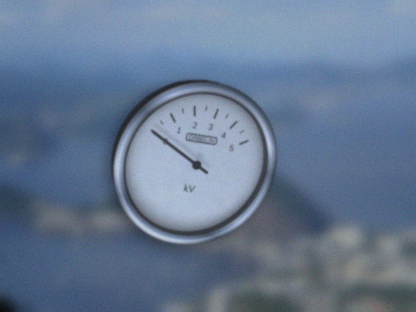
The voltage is 0kV
